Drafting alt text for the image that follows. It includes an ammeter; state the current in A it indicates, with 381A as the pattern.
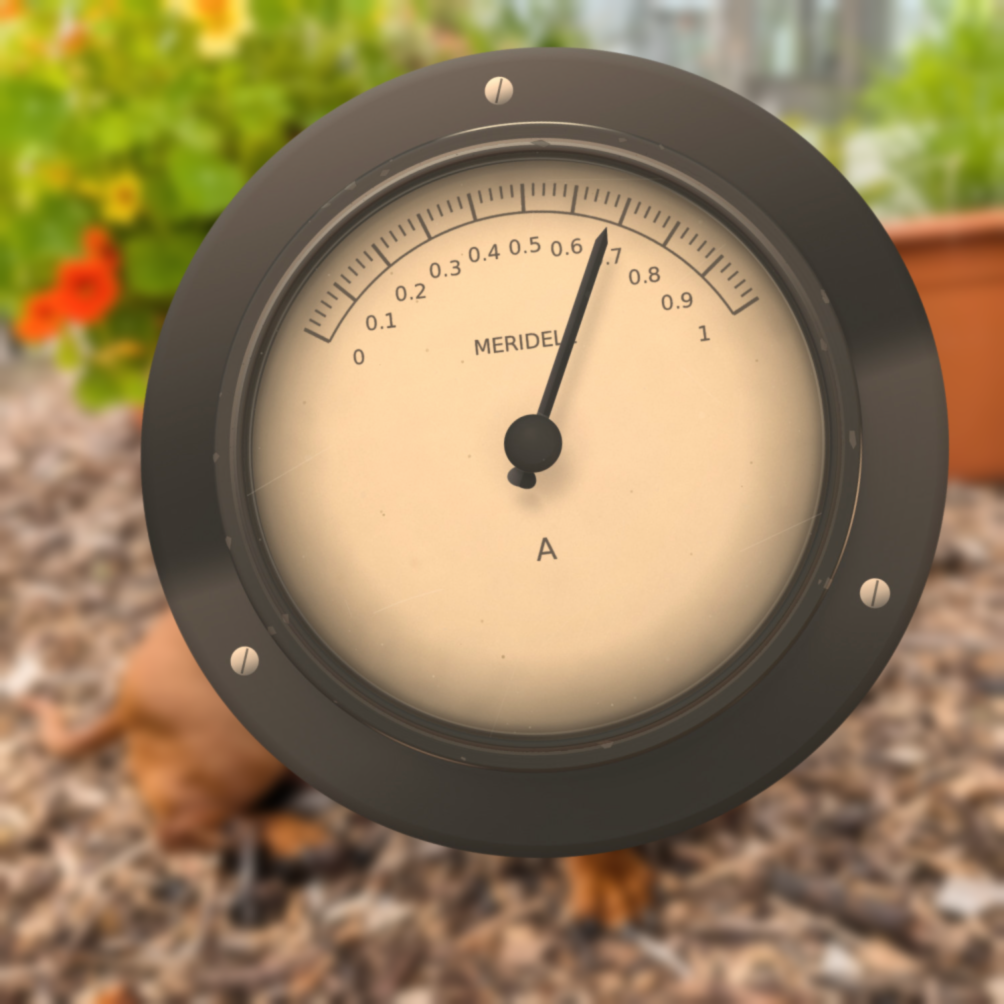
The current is 0.68A
